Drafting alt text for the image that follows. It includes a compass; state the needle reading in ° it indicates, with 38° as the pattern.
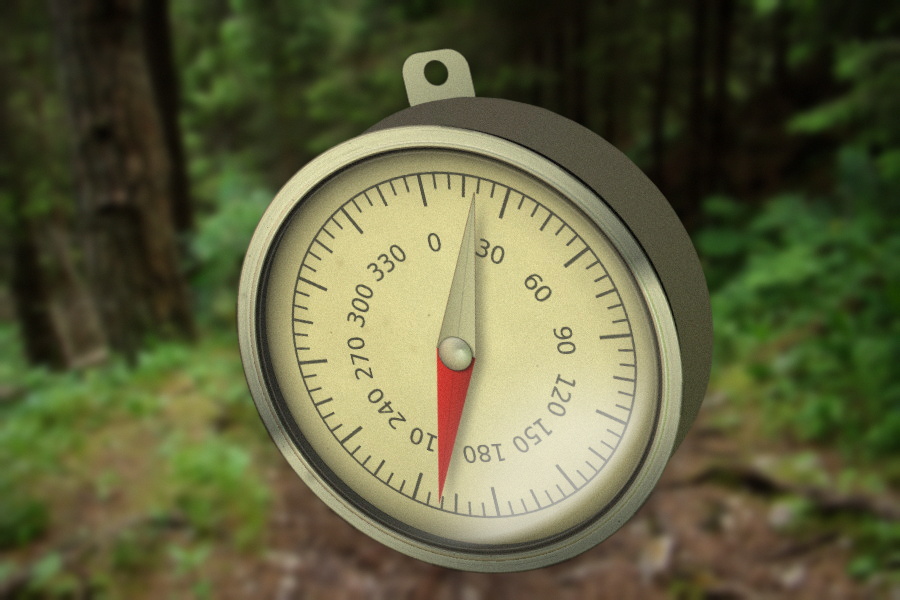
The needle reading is 200°
